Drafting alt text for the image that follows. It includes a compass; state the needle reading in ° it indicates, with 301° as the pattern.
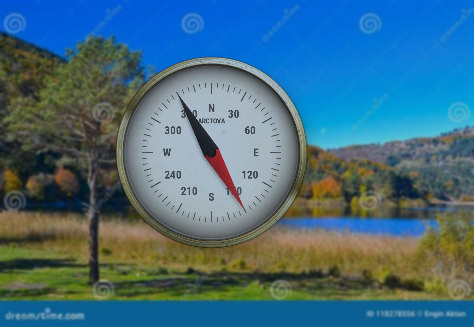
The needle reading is 150°
